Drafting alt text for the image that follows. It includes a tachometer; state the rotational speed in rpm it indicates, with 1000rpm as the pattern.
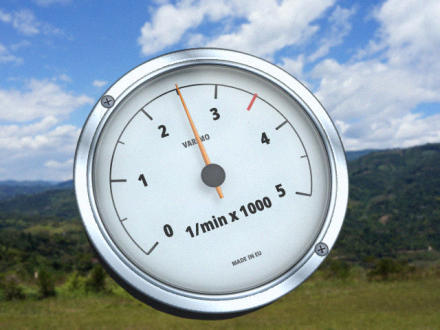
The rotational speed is 2500rpm
